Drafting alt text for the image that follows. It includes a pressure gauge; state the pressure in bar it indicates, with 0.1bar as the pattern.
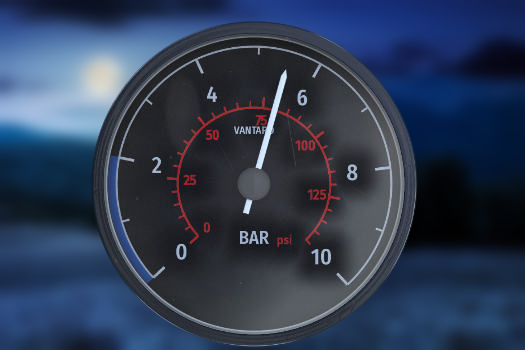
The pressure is 5.5bar
